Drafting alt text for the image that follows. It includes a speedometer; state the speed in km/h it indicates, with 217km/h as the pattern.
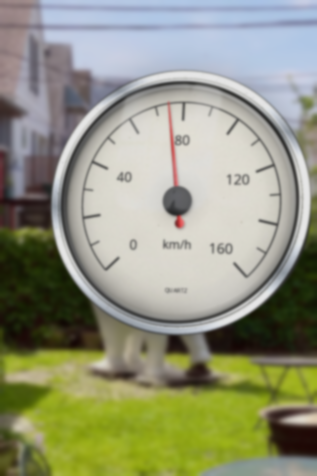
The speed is 75km/h
